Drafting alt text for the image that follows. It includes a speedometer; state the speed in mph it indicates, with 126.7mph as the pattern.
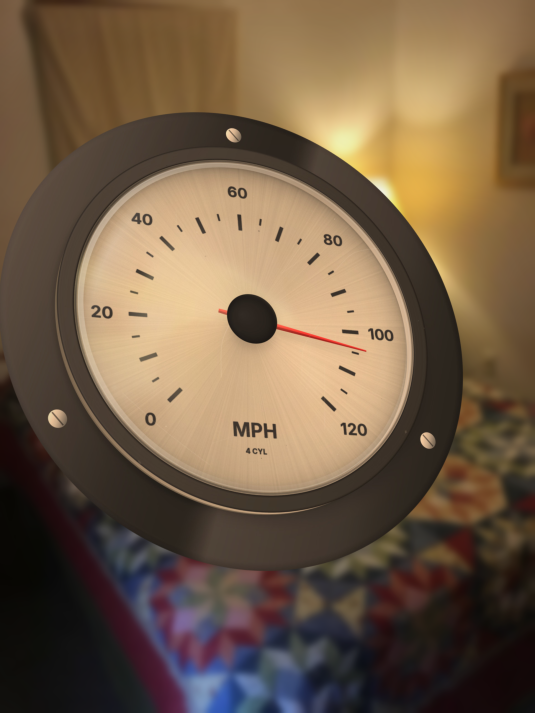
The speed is 105mph
